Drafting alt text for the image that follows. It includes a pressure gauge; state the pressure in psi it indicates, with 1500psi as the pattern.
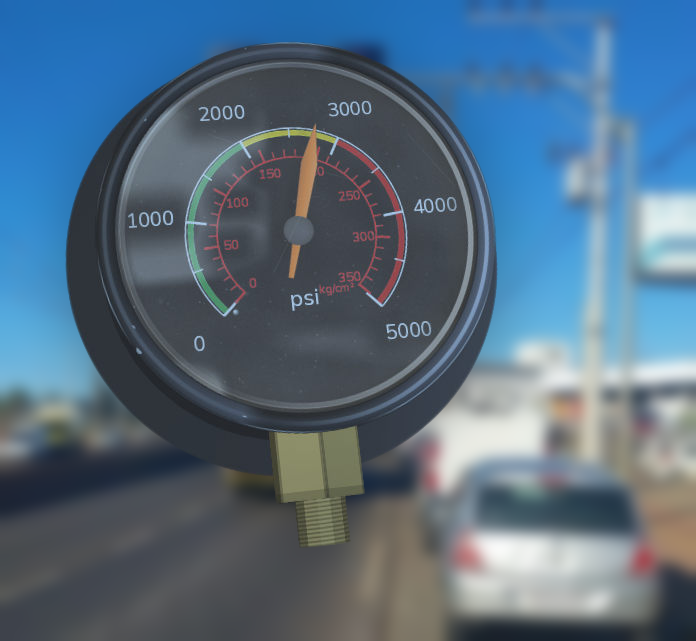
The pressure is 2750psi
